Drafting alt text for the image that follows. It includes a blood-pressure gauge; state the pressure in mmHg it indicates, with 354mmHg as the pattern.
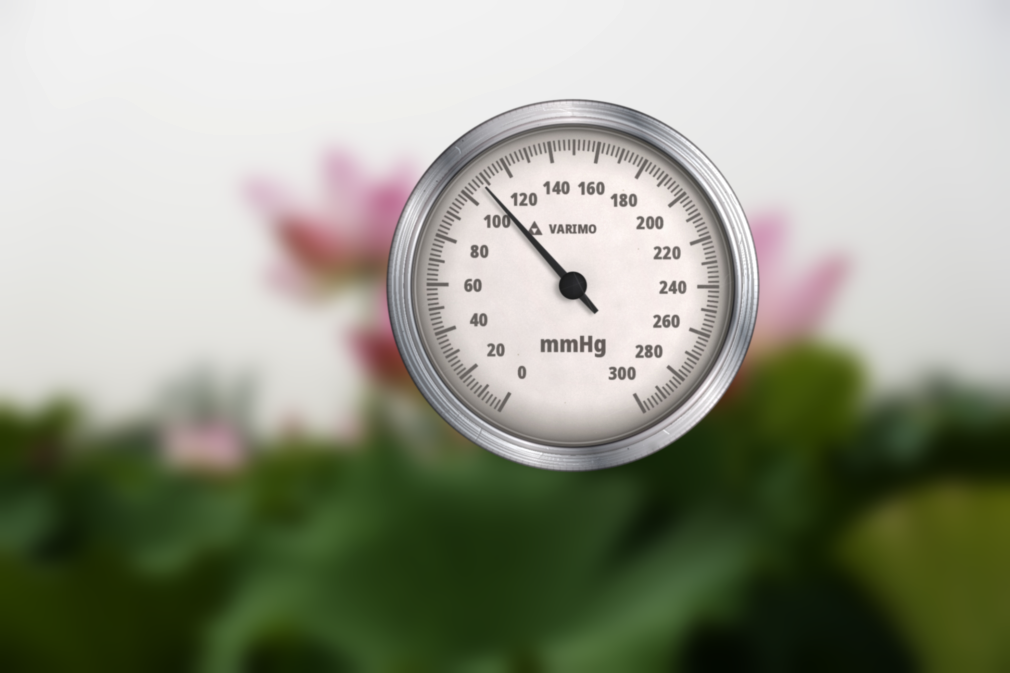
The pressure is 108mmHg
